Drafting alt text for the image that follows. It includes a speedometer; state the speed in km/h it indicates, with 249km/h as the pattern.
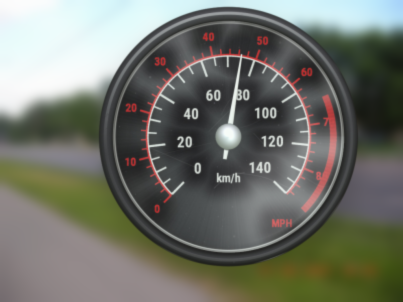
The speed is 75km/h
